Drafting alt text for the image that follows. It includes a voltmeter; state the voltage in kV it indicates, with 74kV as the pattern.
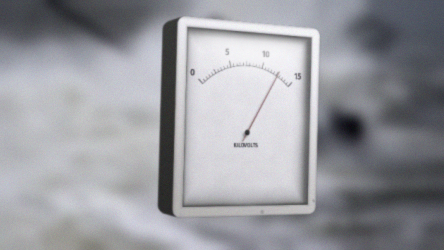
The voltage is 12.5kV
